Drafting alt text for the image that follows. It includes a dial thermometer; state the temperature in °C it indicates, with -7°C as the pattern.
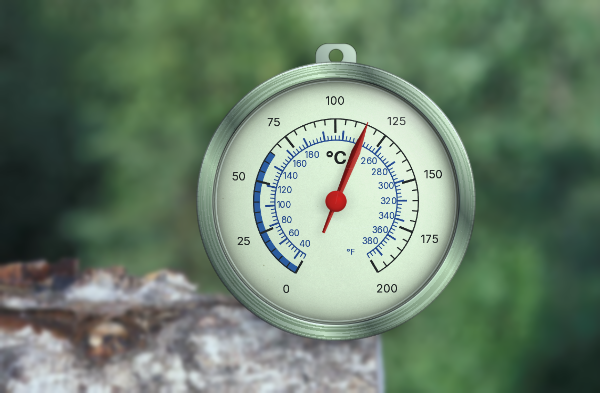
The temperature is 115°C
